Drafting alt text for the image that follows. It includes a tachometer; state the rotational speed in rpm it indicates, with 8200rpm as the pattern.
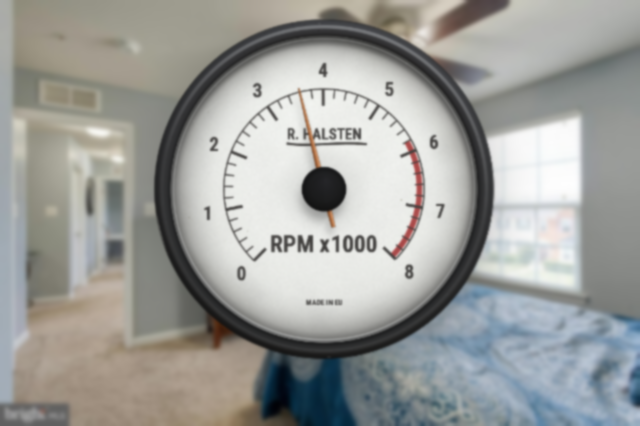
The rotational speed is 3600rpm
